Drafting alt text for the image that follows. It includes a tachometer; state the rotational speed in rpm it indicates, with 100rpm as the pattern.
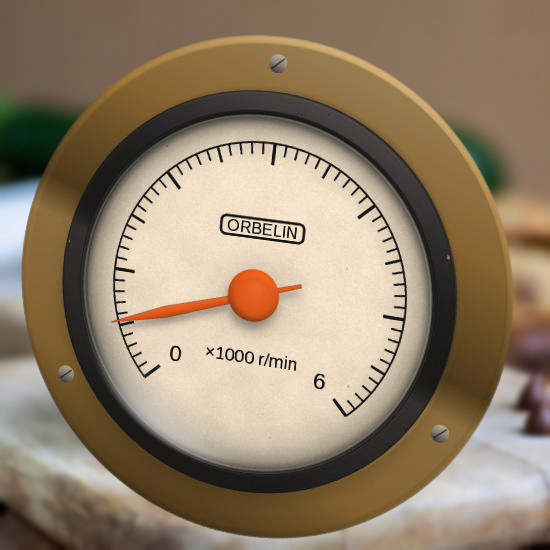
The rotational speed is 550rpm
